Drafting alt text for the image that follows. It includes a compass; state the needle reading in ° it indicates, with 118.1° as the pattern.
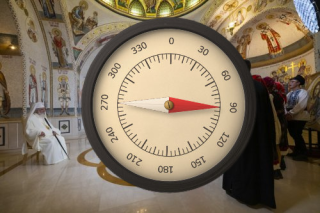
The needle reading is 90°
